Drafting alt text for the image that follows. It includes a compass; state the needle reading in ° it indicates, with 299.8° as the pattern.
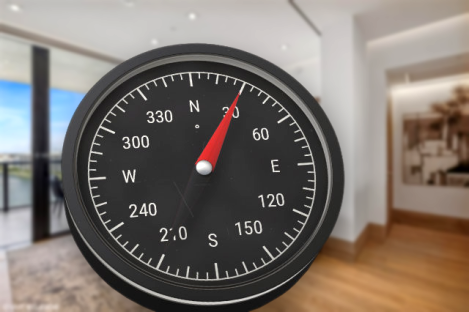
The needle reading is 30°
